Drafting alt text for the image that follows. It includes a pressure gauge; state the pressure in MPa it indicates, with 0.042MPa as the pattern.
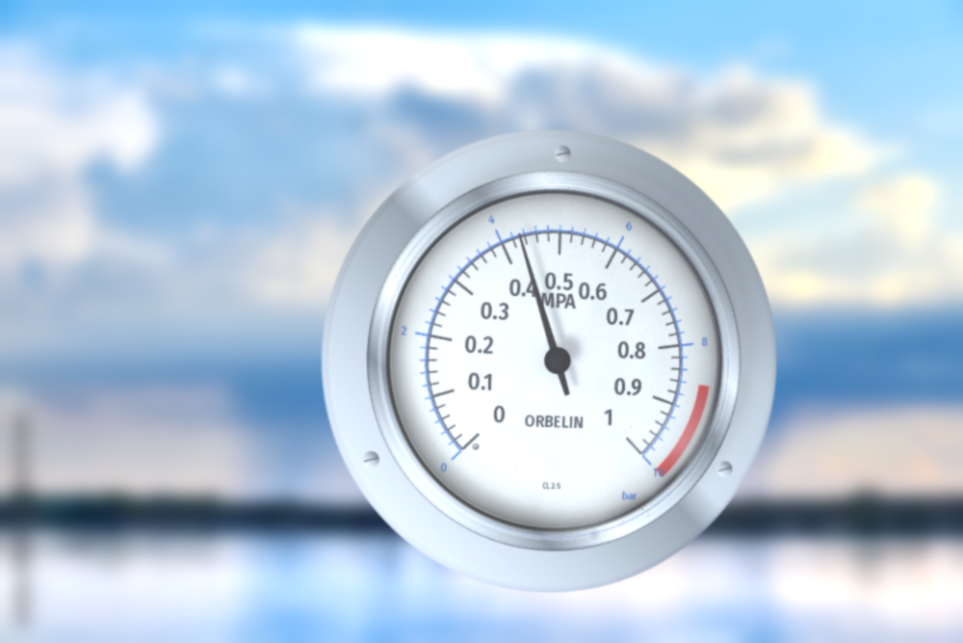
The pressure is 0.43MPa
